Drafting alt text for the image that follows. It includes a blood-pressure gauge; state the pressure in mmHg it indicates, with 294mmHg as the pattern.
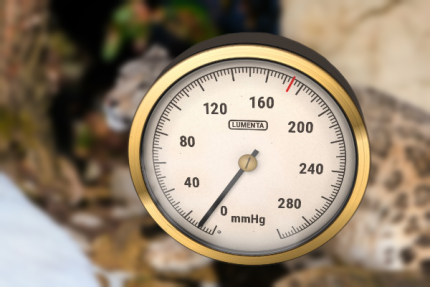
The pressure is 10mmHg
